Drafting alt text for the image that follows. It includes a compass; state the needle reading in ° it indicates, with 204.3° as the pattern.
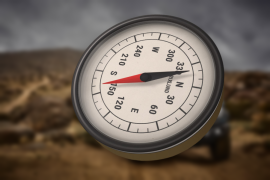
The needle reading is 160°
